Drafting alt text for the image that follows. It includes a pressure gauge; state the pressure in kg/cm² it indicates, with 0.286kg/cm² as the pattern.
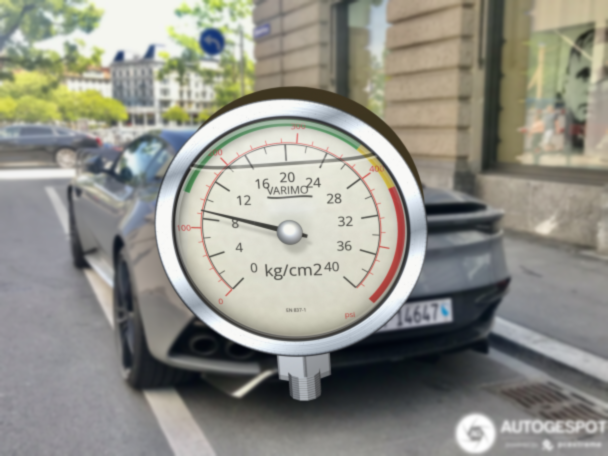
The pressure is 9kg/cm²
